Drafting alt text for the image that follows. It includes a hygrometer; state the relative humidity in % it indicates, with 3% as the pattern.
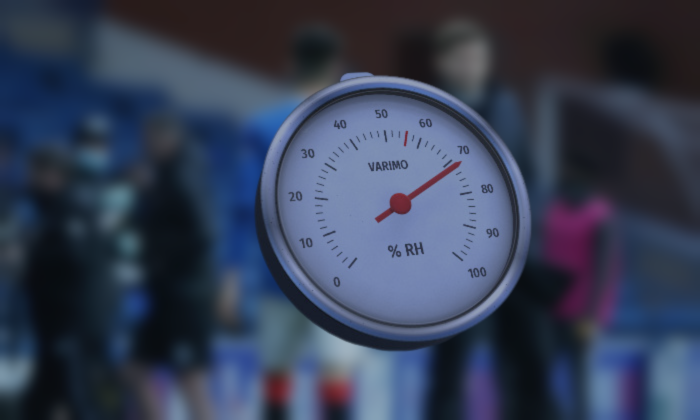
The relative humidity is 72%
